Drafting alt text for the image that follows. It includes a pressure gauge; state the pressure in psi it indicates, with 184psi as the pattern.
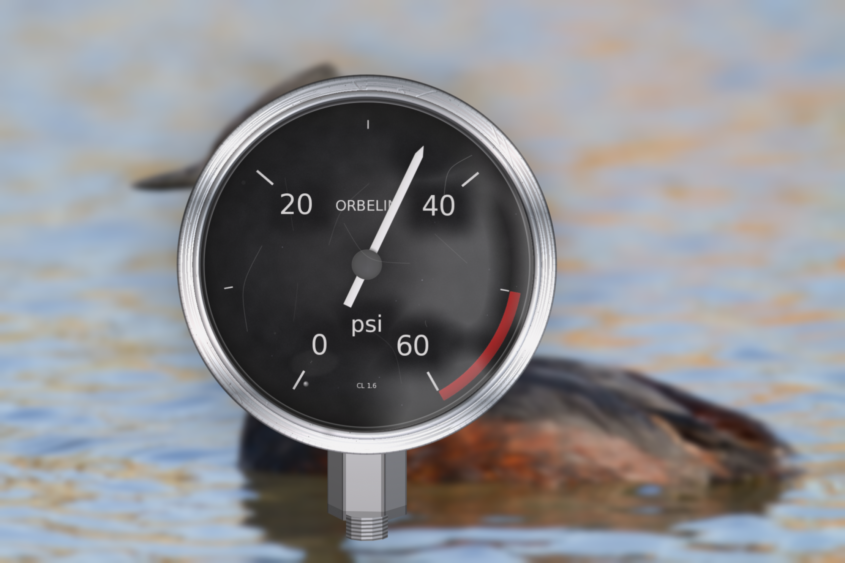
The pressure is 35psi
